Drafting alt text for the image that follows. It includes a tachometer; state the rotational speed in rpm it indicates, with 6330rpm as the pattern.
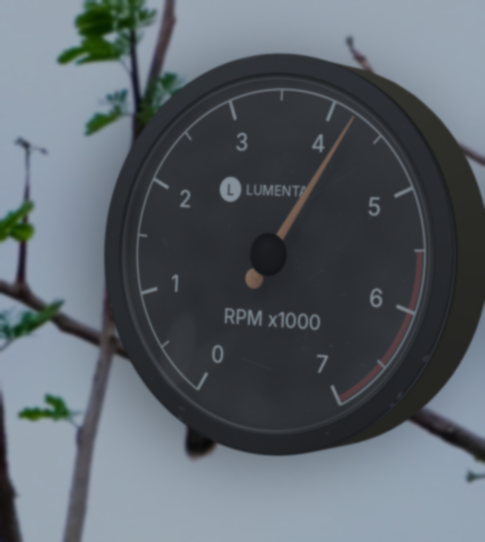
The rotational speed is 4250rpm
